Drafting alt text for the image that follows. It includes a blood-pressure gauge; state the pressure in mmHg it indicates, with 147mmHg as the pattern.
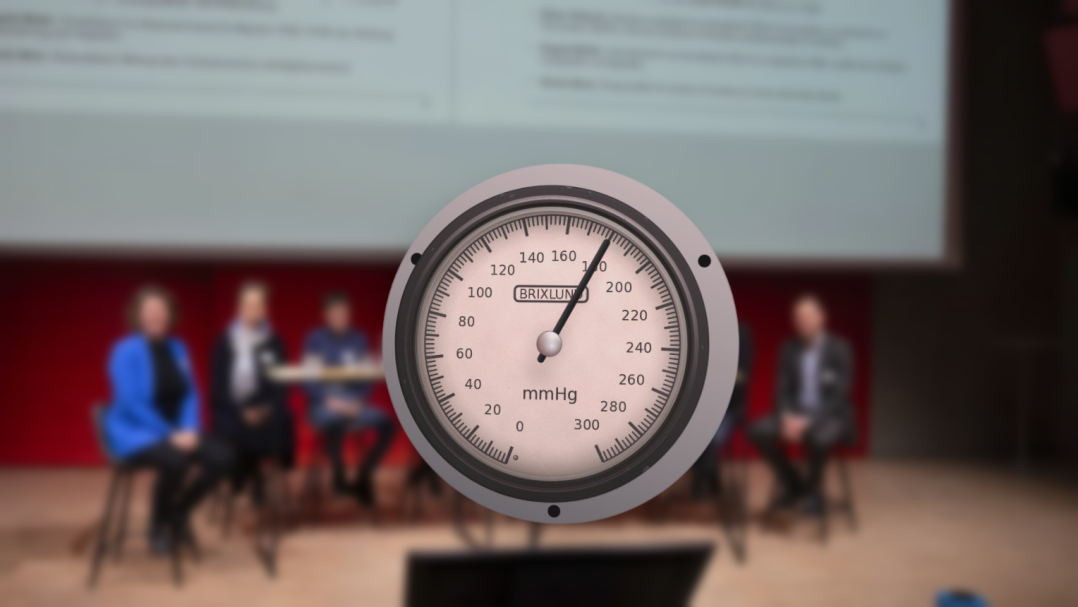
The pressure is 180mmHg
